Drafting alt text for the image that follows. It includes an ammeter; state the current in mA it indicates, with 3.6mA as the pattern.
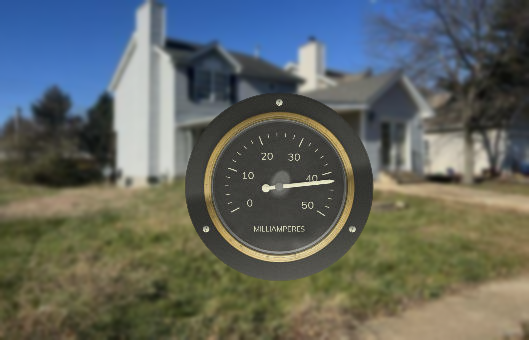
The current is 42mA
